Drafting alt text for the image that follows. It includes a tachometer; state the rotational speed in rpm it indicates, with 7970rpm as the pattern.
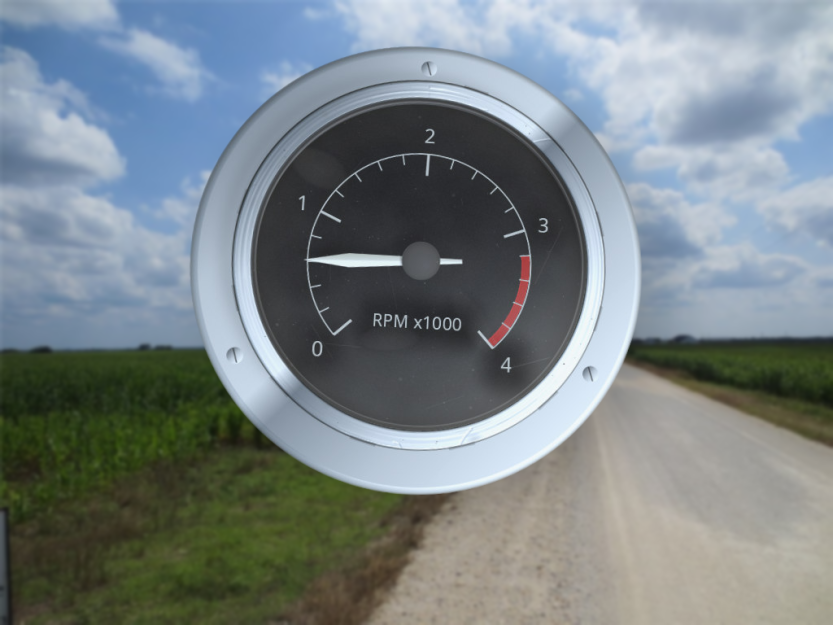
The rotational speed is 600rpm
